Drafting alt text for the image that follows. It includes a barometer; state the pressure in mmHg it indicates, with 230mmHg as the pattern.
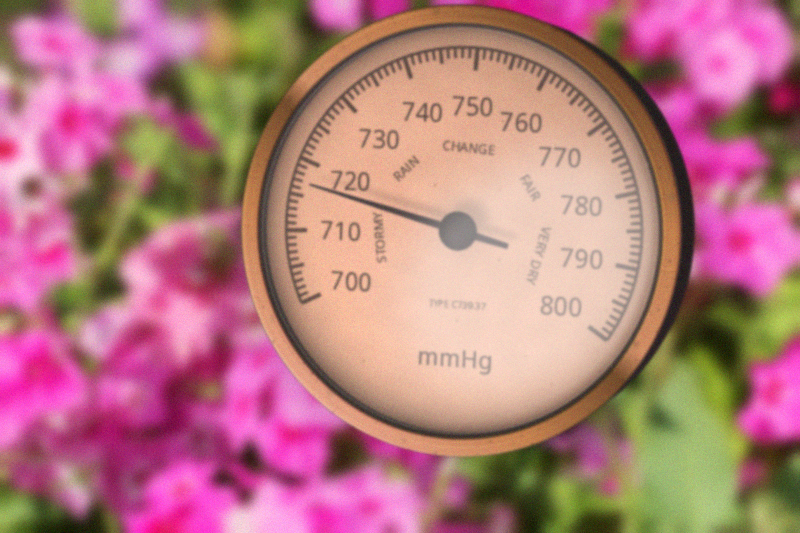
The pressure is 717mmHg
